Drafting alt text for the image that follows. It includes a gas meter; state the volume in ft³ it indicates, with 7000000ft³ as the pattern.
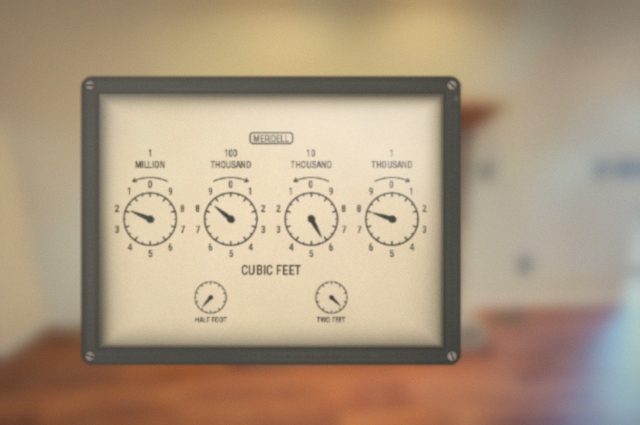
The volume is 185800ft³
